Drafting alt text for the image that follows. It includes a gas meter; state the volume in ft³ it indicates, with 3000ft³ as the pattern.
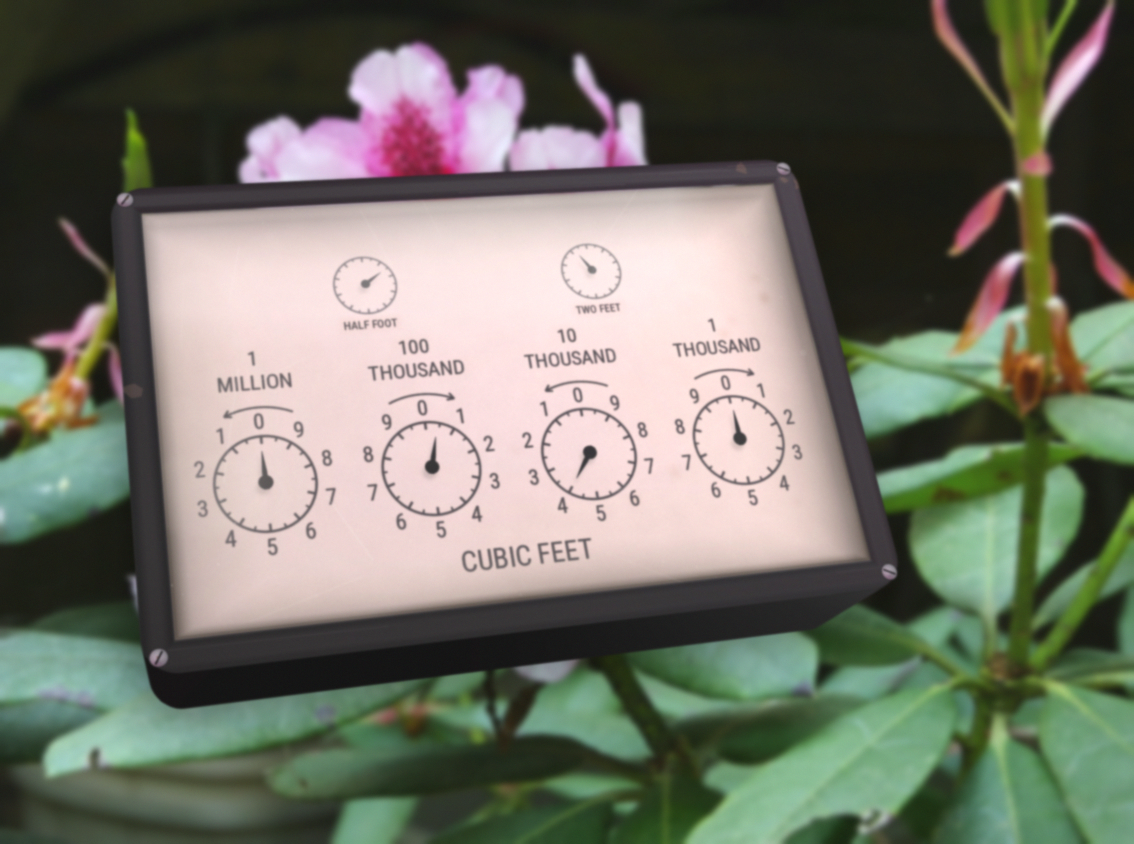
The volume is 4000ft³
